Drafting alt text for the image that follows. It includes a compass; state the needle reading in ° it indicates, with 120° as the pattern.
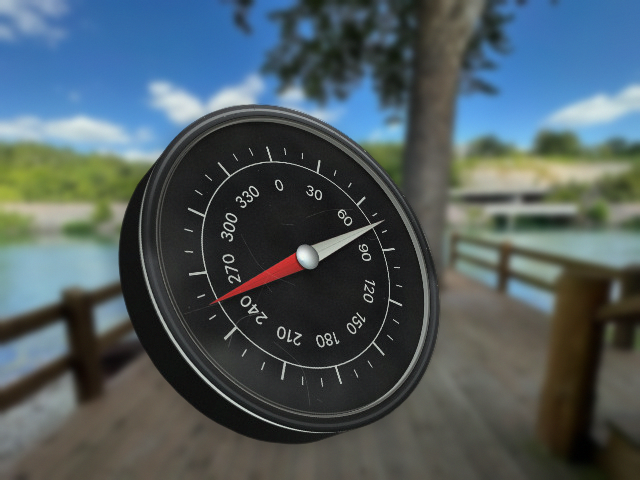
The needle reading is 255°
